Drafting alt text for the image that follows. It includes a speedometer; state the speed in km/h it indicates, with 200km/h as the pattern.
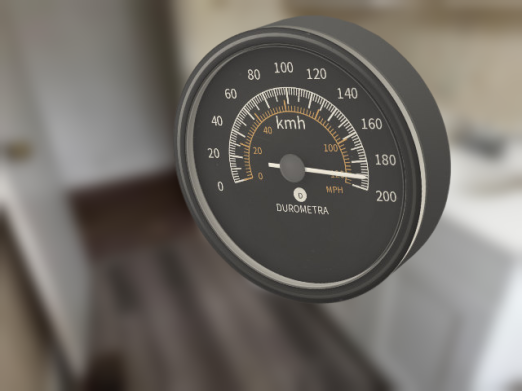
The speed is 190km/h
